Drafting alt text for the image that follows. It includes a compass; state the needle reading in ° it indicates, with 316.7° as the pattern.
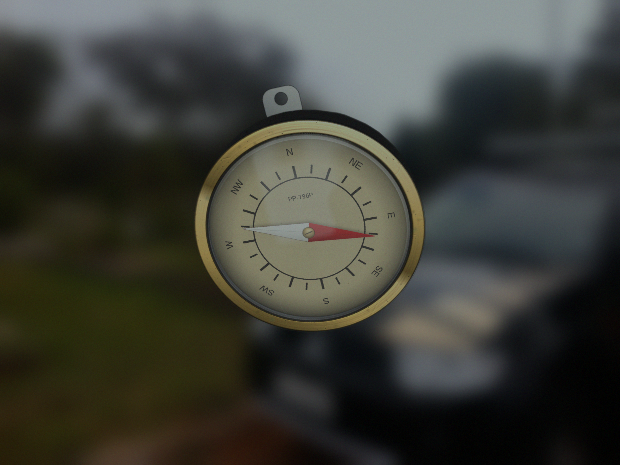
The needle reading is 105°
